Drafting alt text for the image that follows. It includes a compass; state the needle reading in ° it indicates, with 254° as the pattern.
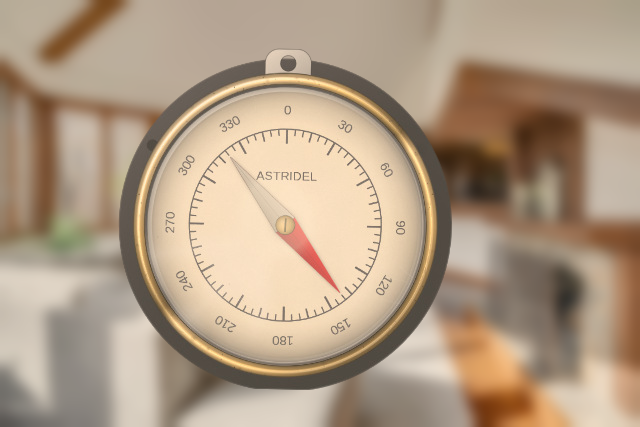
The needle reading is 140°
